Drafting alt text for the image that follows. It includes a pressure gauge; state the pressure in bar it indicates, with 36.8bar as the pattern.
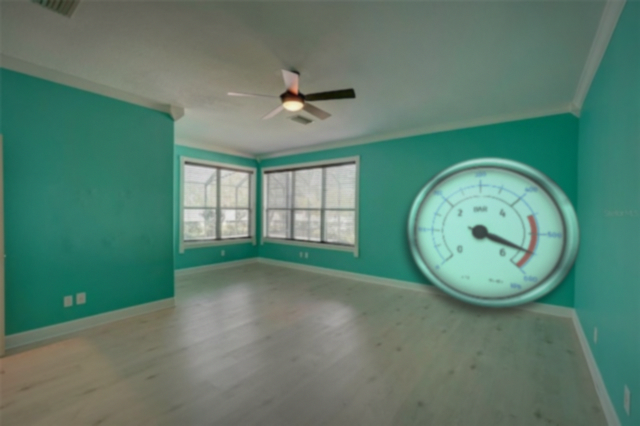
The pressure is 5.5bar
